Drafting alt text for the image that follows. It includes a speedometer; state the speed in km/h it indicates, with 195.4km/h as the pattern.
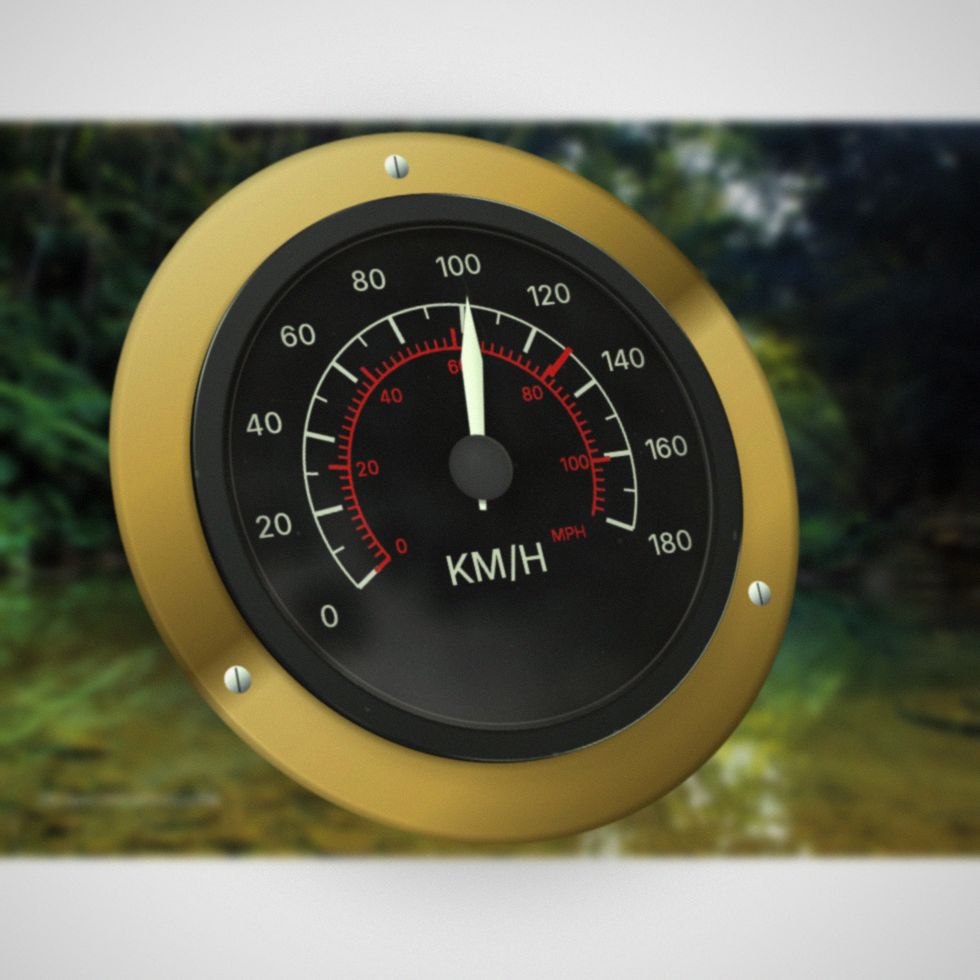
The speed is 100km/h
